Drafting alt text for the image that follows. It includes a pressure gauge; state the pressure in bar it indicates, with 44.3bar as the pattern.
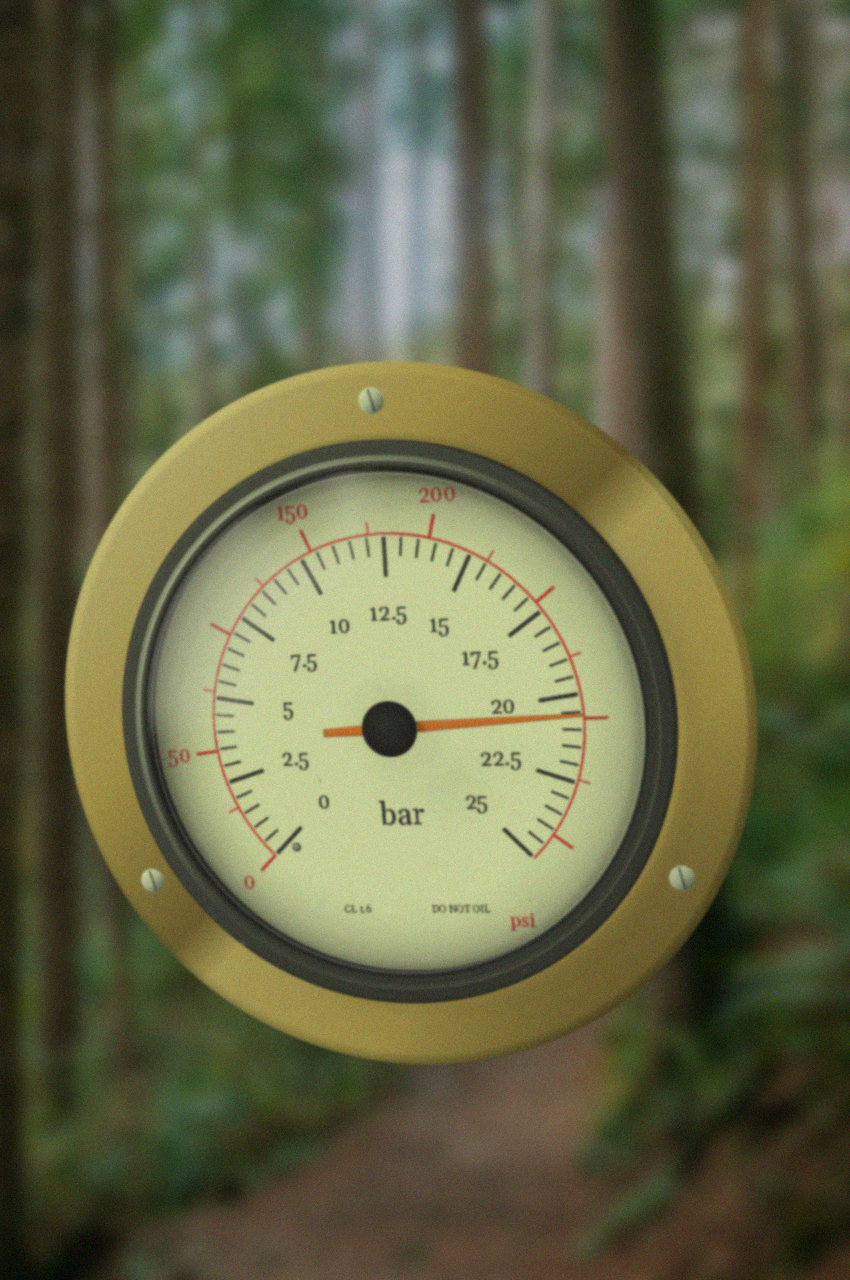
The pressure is 20.5bar
